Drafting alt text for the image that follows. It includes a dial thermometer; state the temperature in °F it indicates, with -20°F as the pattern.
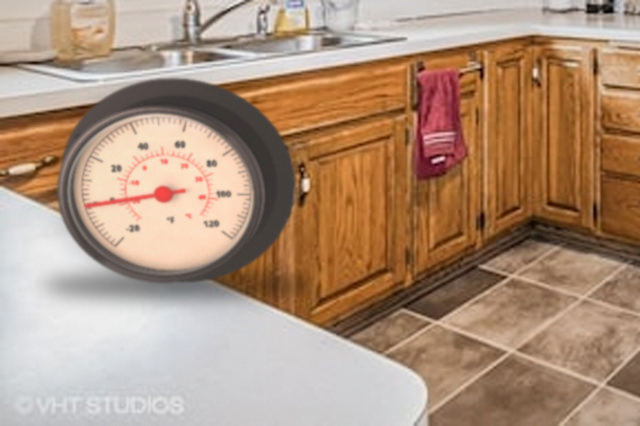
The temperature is 0°F
